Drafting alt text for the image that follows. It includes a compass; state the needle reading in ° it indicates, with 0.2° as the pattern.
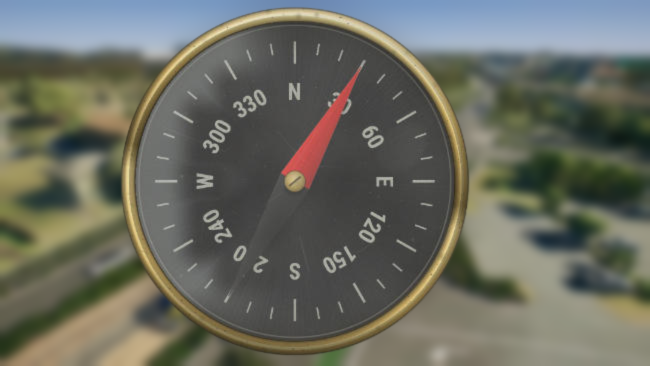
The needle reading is 30°
